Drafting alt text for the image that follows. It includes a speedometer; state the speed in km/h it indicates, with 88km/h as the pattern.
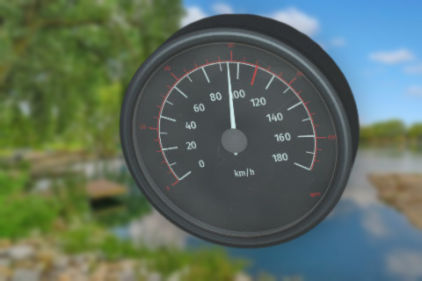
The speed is 95km/h
